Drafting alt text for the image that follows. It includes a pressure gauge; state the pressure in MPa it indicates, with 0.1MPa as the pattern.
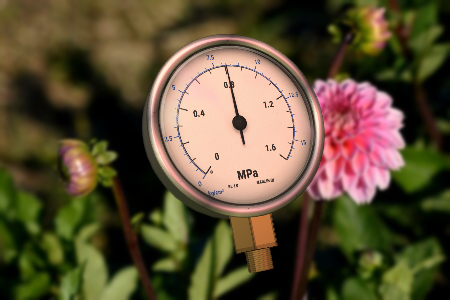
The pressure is 0.8MPa
